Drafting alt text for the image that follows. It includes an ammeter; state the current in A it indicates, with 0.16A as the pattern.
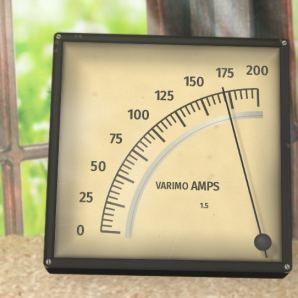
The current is 170A
